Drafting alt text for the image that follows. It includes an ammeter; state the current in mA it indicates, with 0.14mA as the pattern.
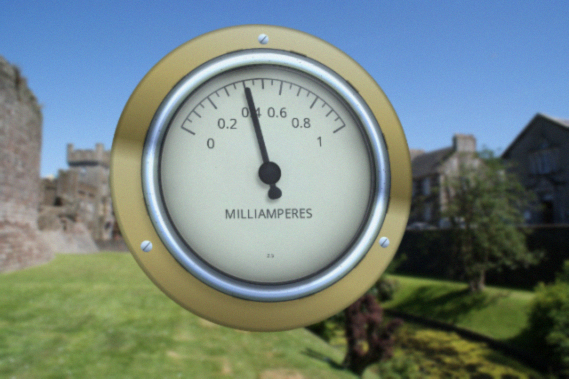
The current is 0.4mA
